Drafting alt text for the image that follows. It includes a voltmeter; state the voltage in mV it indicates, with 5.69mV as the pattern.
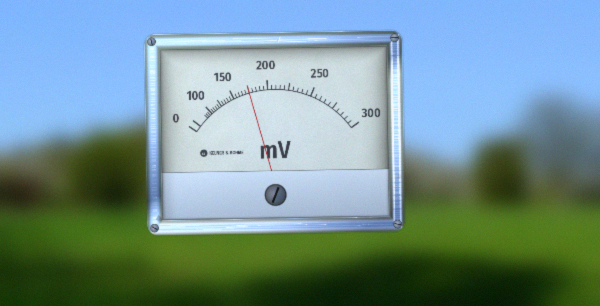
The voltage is 175mV
